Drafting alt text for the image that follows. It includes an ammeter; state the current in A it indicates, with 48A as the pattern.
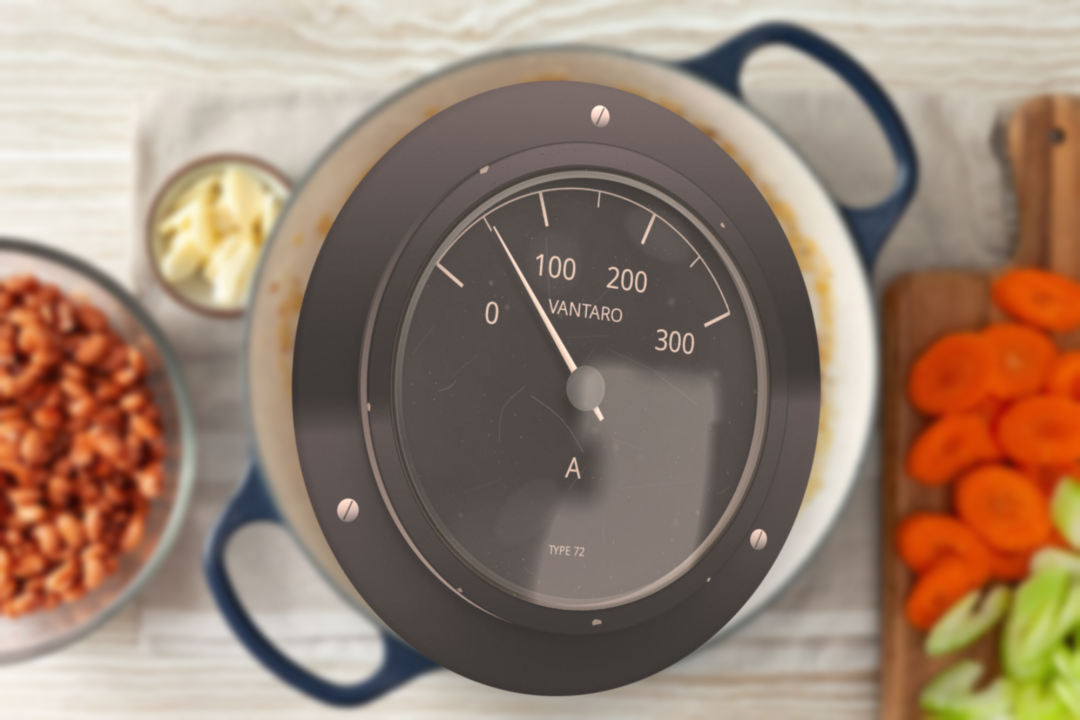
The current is 50A
